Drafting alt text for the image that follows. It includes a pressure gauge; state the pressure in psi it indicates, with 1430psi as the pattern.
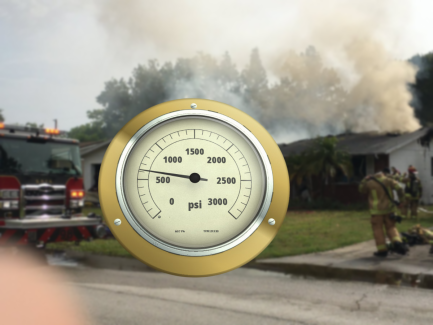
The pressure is 600psi
